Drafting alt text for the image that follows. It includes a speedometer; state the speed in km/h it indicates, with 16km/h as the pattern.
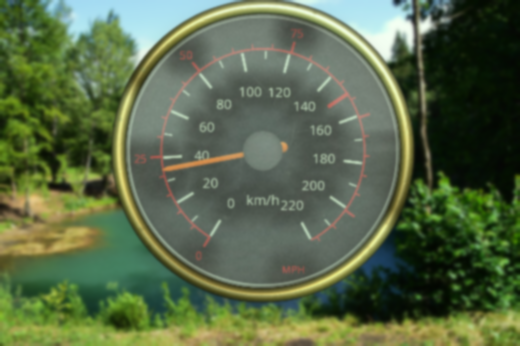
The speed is 35km/h
